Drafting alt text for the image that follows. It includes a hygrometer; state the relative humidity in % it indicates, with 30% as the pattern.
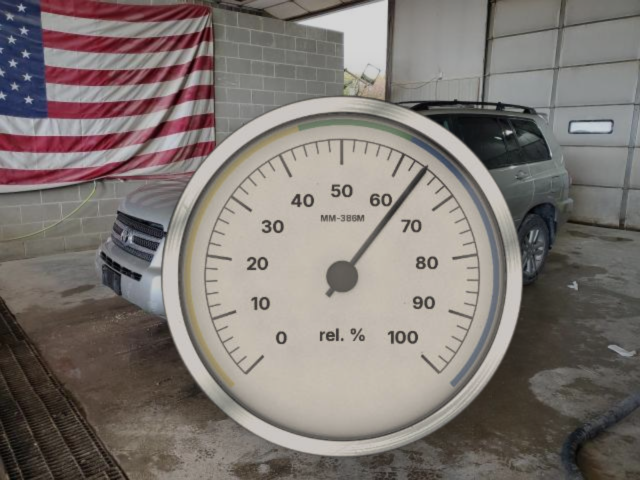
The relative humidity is 64%
